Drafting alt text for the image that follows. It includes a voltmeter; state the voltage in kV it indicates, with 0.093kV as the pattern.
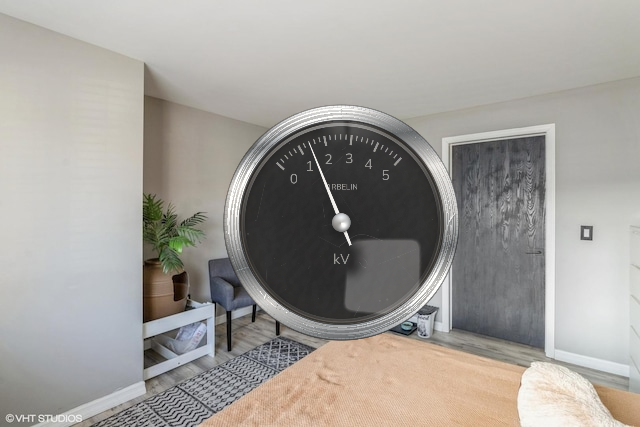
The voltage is 1.4kV
